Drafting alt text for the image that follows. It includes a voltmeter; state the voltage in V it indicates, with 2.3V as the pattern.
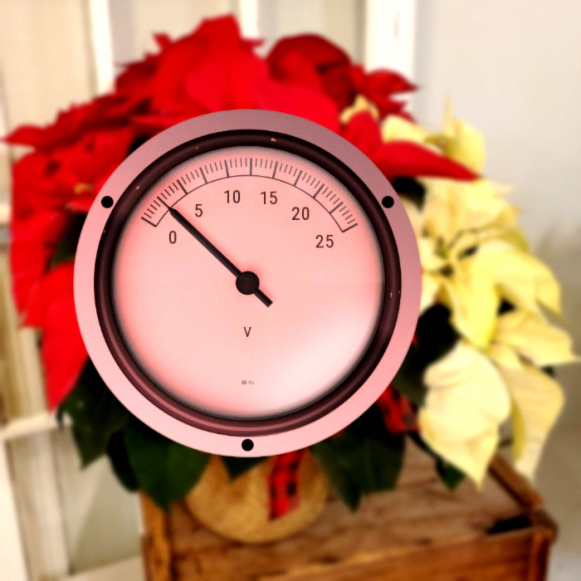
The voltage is 2.5V
